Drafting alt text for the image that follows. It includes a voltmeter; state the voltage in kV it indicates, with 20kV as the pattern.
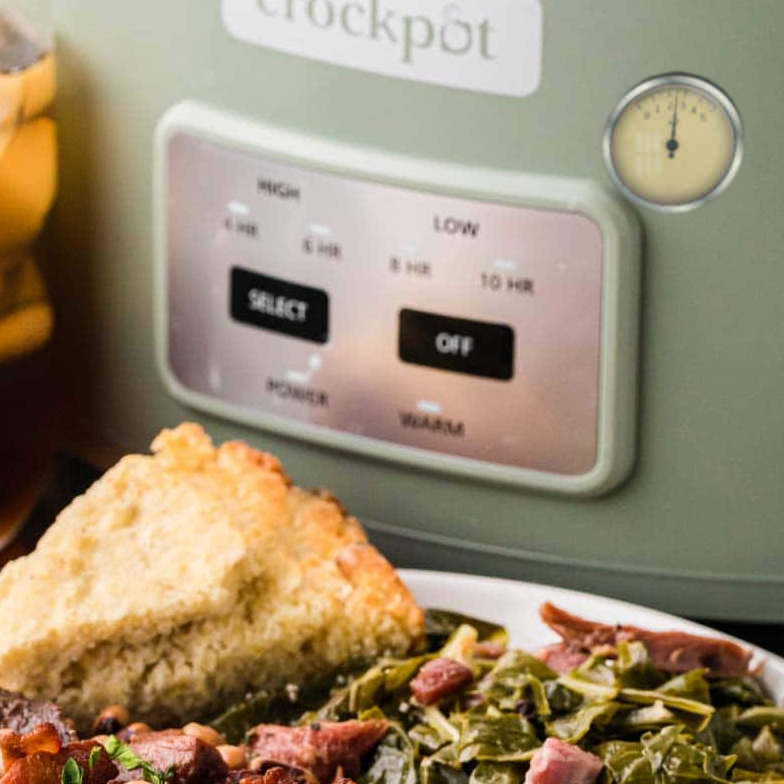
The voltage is 2.5kV
